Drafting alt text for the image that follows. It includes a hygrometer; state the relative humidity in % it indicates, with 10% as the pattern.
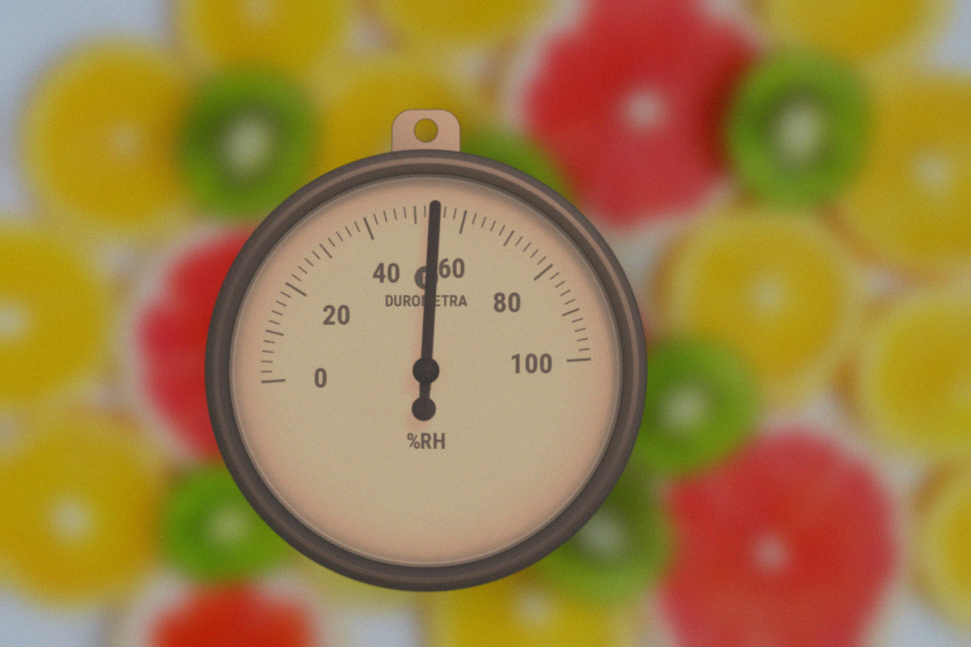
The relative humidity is 54%
